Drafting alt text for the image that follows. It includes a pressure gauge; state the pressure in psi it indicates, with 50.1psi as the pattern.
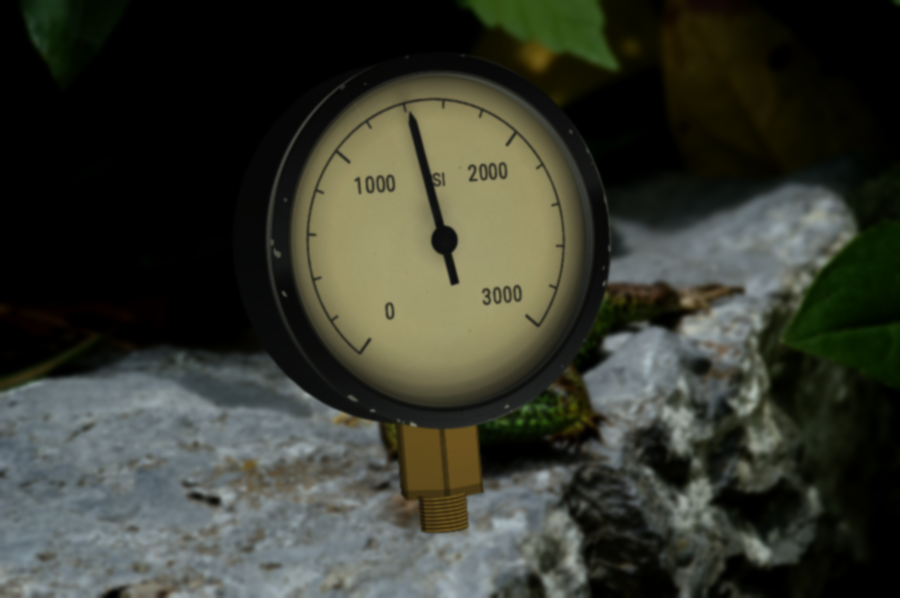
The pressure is 1400psi
